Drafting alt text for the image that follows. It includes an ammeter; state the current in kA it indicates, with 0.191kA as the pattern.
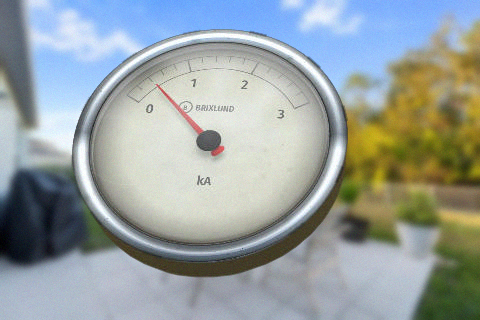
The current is 0.4kA
